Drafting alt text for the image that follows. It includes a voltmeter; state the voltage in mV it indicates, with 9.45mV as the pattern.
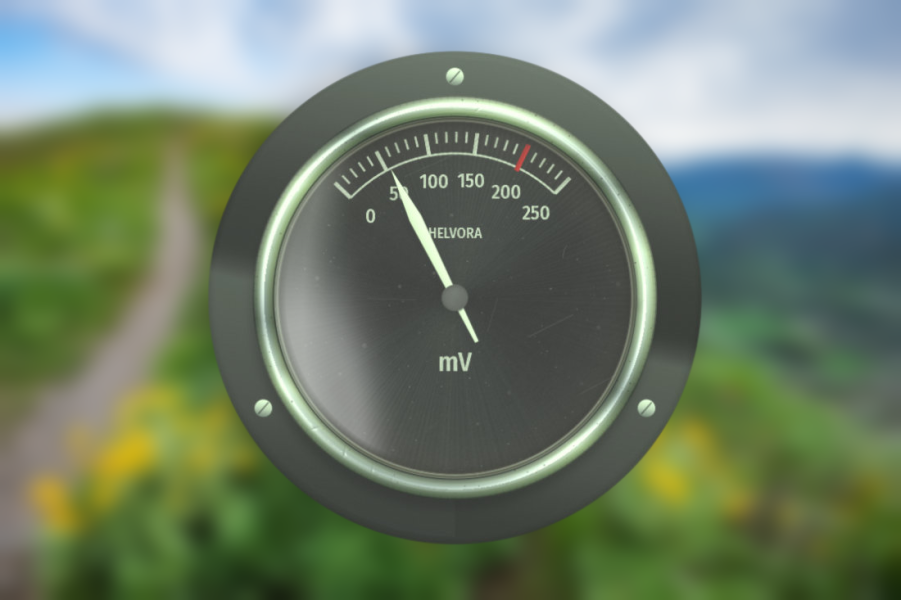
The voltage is 55mV
